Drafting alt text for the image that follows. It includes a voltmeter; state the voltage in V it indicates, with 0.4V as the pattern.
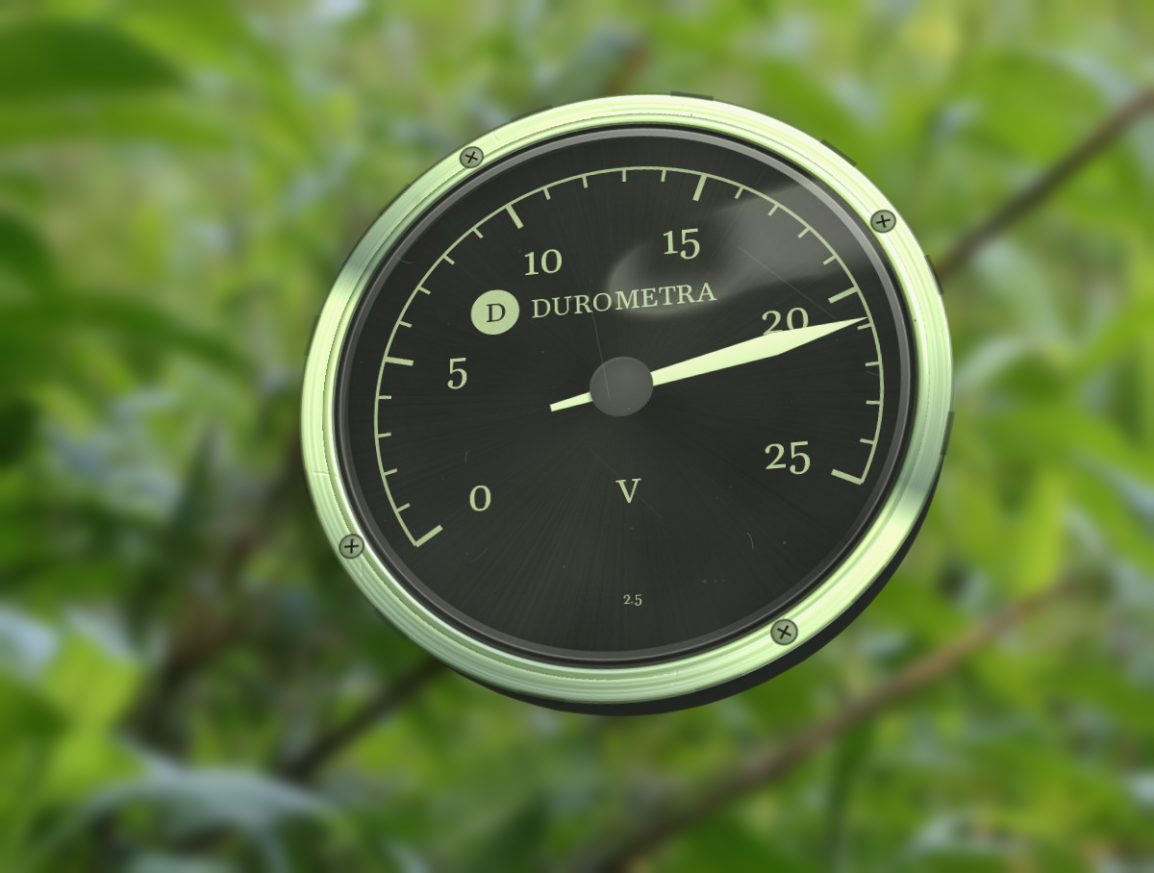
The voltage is 21V
